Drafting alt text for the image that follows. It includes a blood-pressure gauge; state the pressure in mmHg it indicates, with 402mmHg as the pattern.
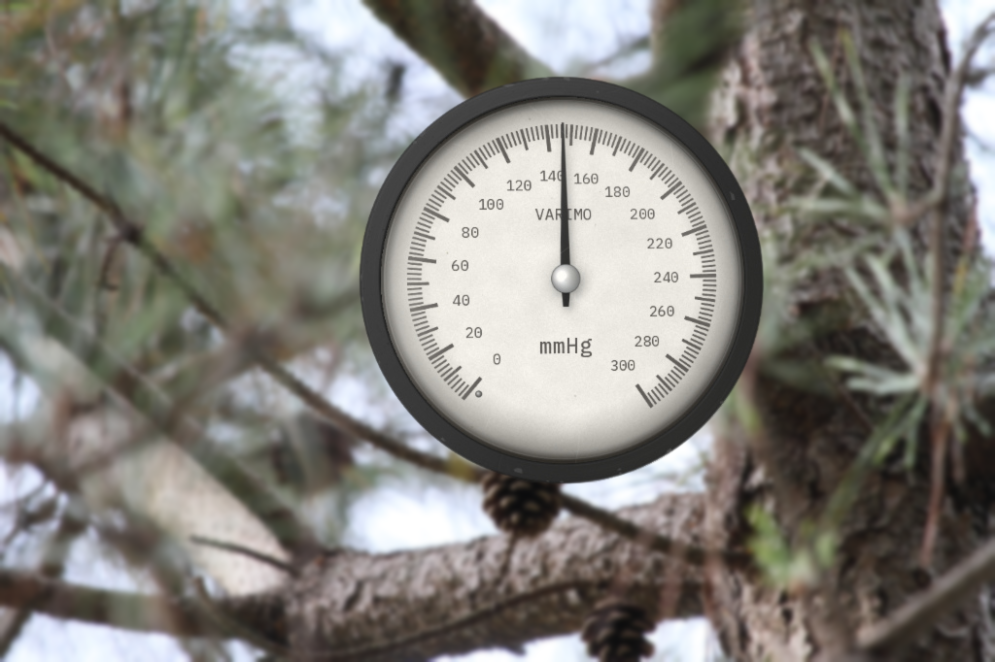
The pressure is 146mmHg
